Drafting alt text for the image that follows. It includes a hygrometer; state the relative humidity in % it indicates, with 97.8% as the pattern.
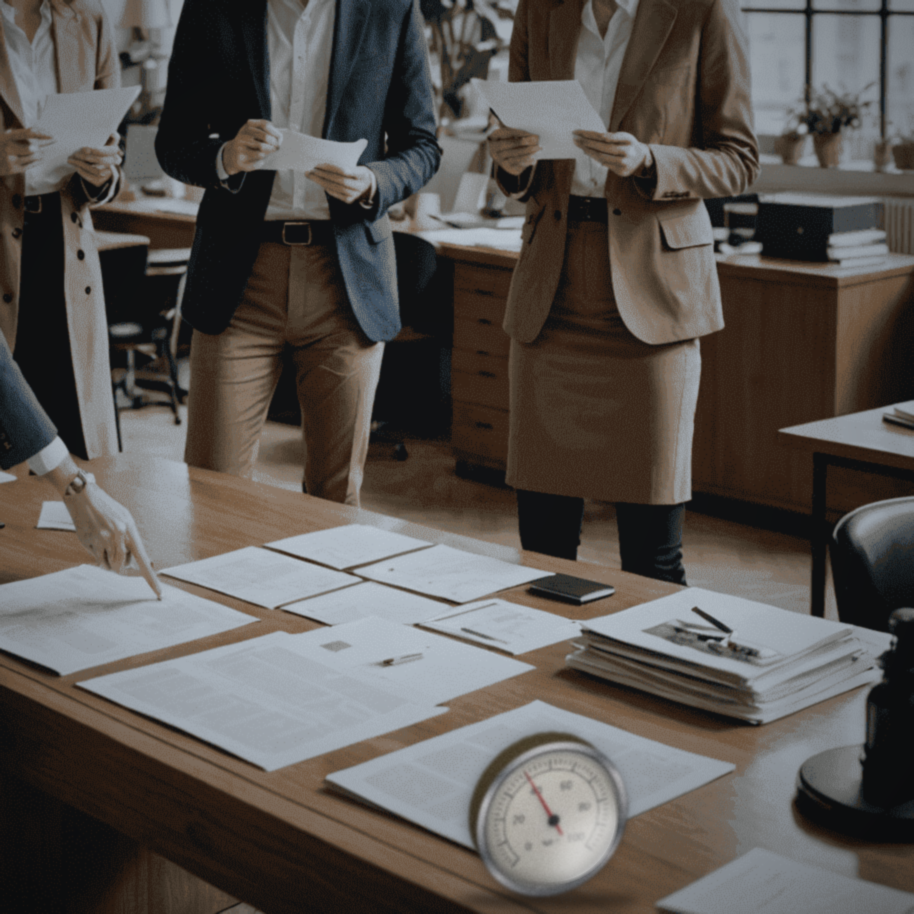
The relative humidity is 40%
